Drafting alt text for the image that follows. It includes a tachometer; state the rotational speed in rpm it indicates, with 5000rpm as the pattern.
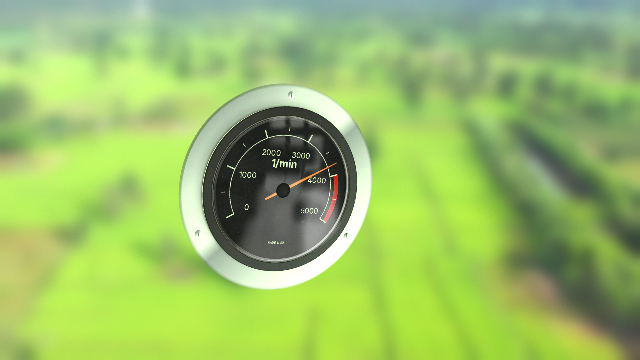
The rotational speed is 3750rpm
